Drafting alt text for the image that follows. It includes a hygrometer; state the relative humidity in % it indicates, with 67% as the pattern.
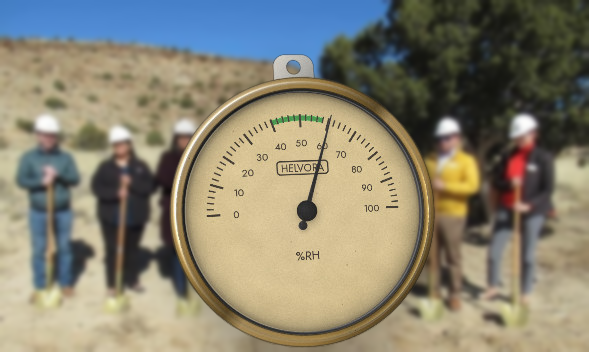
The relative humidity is 60%
